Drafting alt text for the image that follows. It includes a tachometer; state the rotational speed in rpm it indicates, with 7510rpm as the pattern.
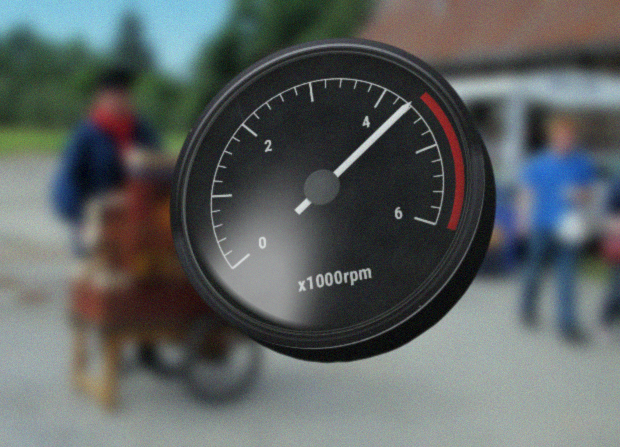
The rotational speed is 4400rpm
